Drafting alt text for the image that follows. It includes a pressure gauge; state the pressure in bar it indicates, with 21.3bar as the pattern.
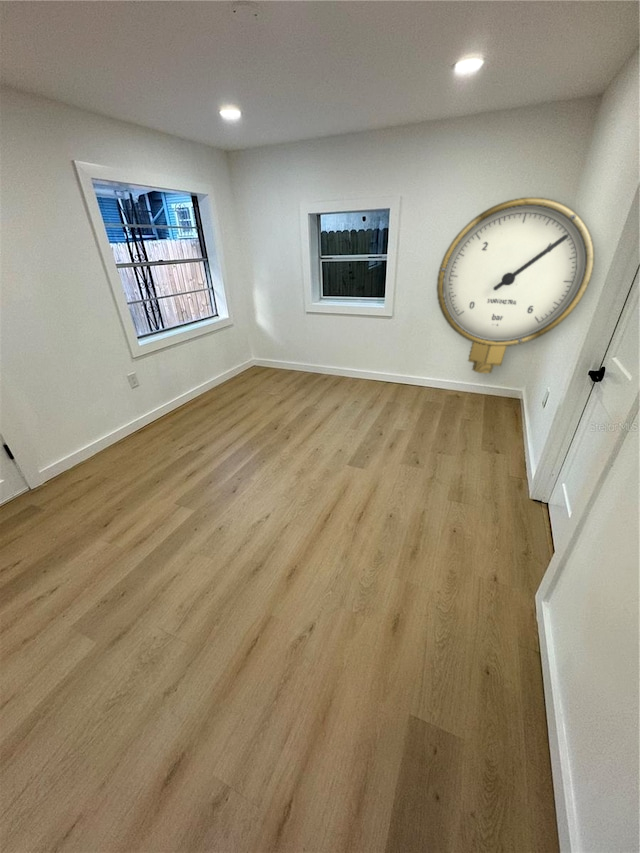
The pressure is 4bar
